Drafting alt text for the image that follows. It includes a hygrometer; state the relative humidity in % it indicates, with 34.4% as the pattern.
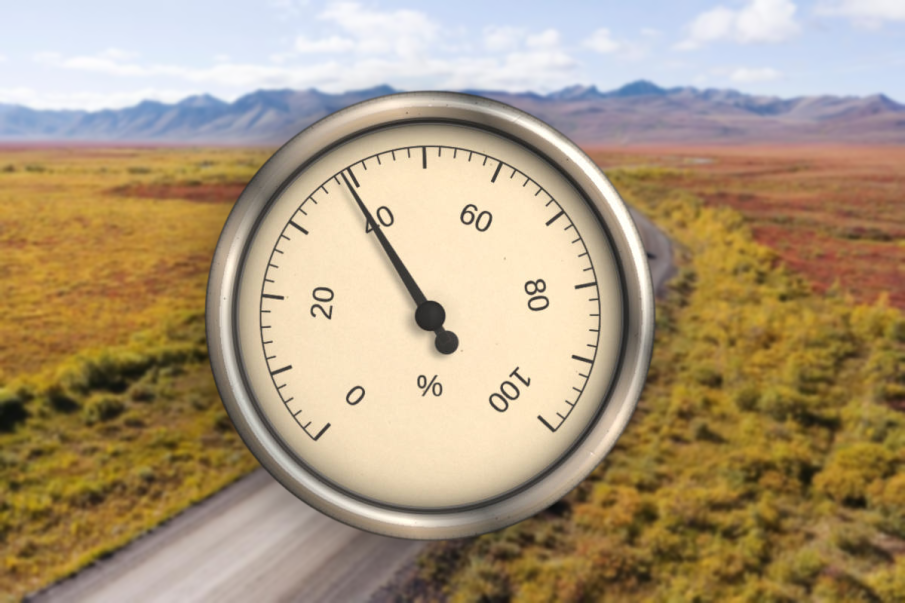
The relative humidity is 39%
